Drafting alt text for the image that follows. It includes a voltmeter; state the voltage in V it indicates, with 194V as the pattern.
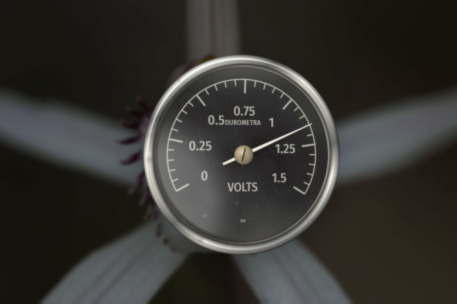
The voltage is 1.15V
